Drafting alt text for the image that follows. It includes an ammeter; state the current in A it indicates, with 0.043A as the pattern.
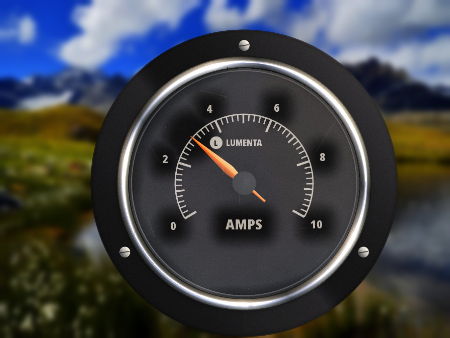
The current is 3A
